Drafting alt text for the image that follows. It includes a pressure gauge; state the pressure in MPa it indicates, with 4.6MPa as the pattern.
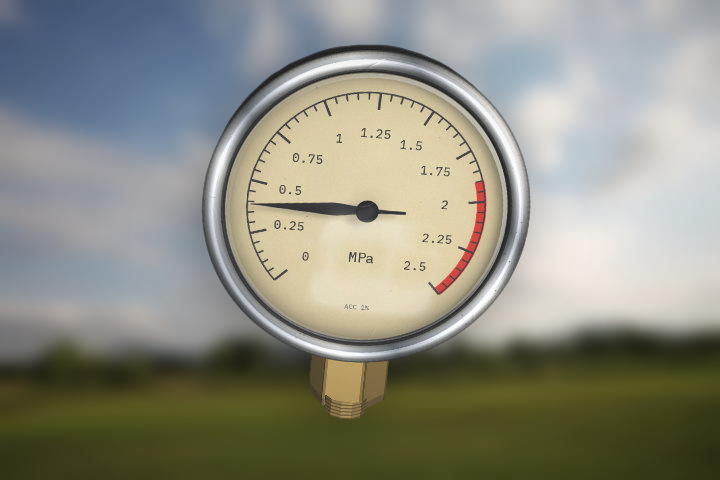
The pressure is 0.4MPa
